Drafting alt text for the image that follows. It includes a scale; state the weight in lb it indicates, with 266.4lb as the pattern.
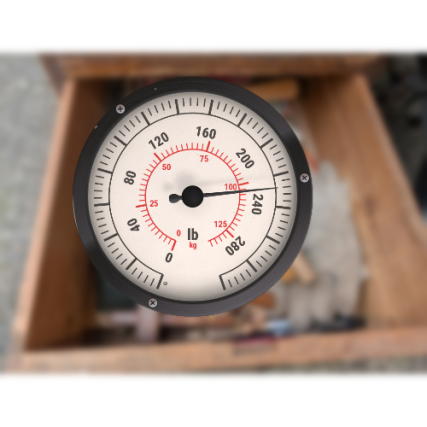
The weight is 228lb
